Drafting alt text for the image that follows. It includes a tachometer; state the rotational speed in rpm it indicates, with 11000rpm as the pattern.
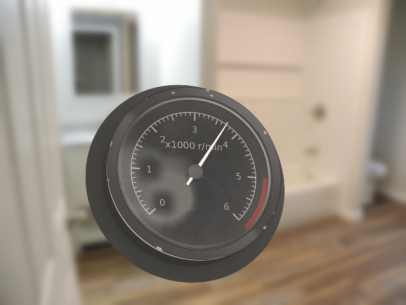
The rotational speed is 3700rpm
